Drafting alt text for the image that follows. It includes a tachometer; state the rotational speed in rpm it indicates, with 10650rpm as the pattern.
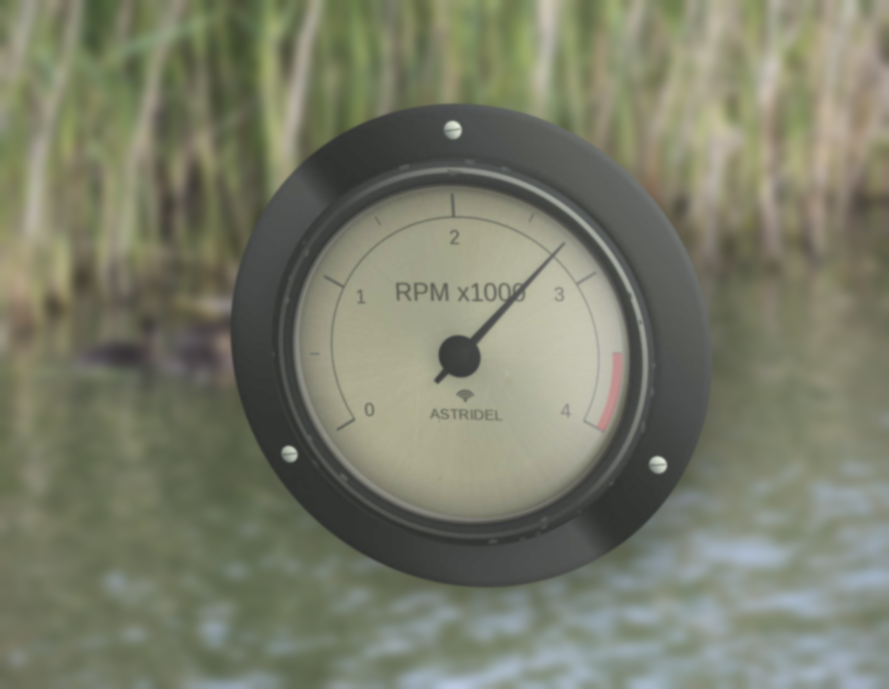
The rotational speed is 2750rpm
